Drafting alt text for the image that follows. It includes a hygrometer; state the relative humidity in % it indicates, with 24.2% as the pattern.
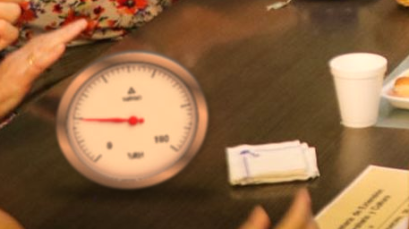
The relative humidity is 20%
